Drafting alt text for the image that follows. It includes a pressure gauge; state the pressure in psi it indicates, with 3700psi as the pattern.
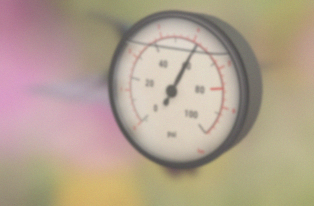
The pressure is 60psi
